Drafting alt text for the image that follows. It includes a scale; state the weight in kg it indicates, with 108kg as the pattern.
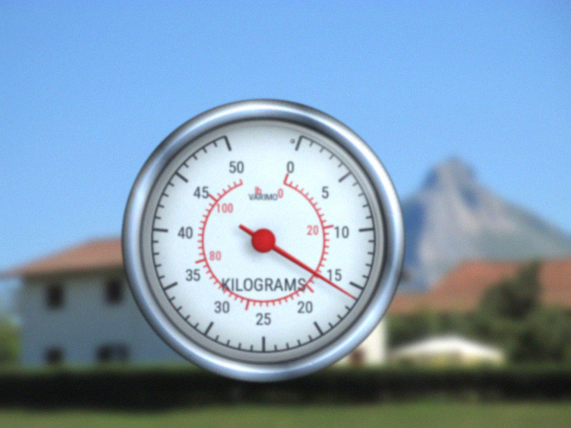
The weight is 16kg
